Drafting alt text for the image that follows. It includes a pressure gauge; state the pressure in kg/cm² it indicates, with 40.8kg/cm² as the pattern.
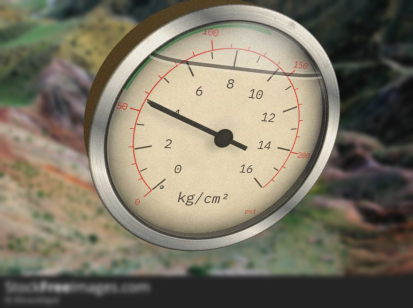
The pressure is 4kg/cm²
